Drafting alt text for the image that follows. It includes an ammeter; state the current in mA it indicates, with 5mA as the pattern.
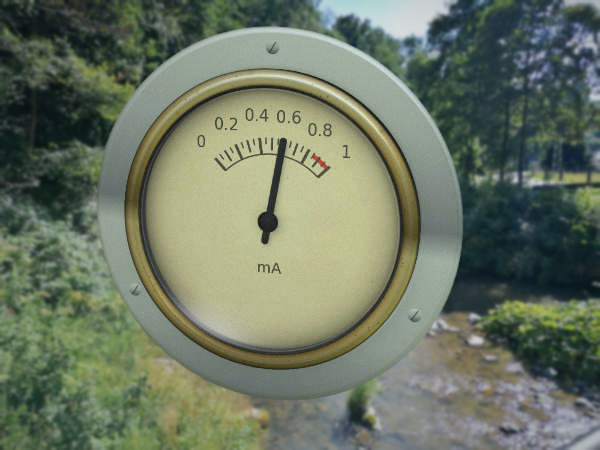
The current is 0.6mA
